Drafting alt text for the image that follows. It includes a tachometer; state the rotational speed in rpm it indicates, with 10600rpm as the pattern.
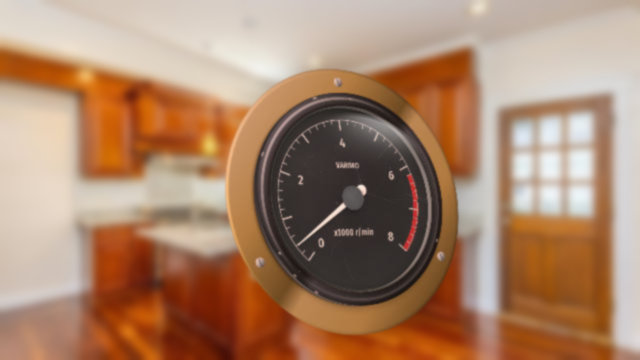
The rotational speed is 400rpm
